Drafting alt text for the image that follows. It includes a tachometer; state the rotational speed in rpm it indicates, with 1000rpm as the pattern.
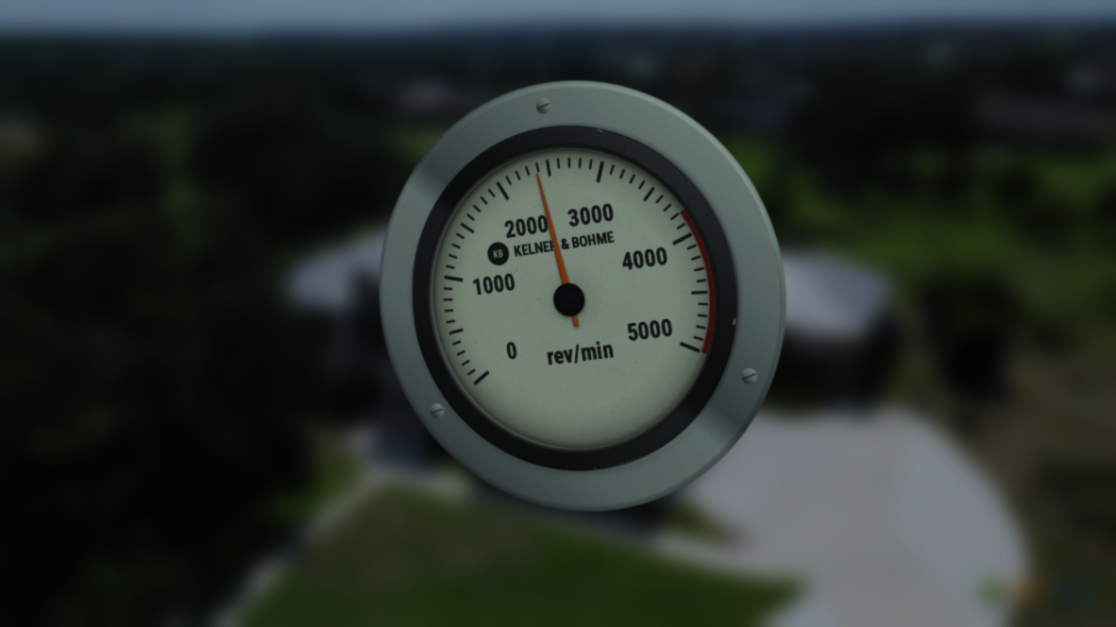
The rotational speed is 2400rpm
